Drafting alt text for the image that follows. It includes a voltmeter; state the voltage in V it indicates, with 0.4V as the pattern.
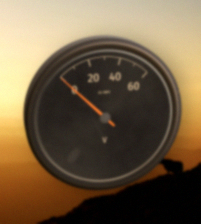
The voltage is 0V
